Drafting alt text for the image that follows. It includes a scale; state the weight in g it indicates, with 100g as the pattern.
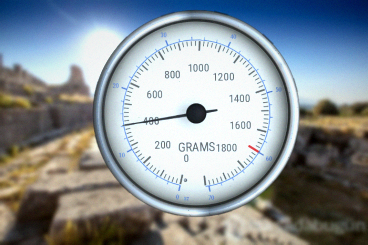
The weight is 400g
